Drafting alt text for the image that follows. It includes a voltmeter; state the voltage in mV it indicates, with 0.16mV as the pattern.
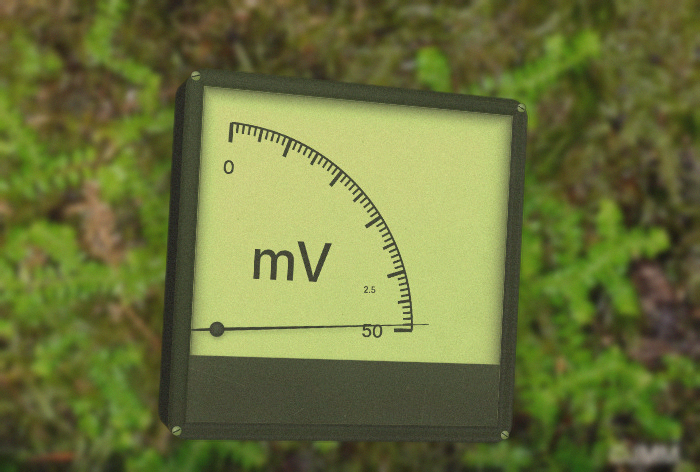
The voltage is 49mV
